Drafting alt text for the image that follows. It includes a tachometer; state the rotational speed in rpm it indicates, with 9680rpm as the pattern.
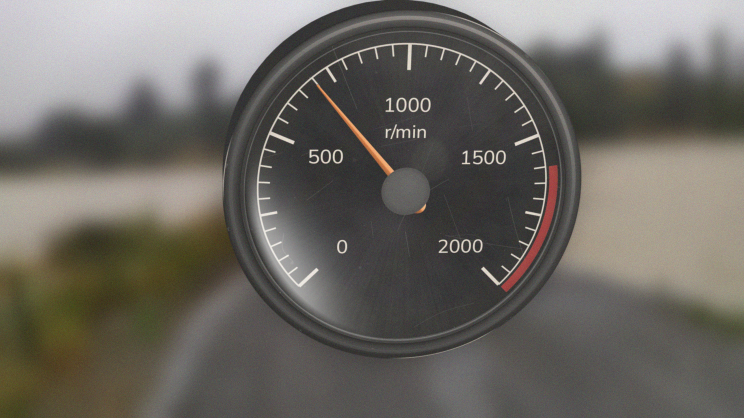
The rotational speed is 700rpm
